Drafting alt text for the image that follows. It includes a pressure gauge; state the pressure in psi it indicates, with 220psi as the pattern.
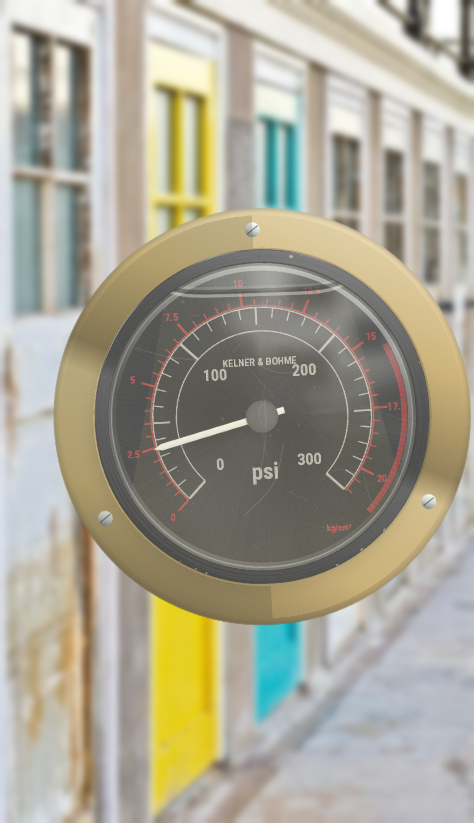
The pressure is 35psi
